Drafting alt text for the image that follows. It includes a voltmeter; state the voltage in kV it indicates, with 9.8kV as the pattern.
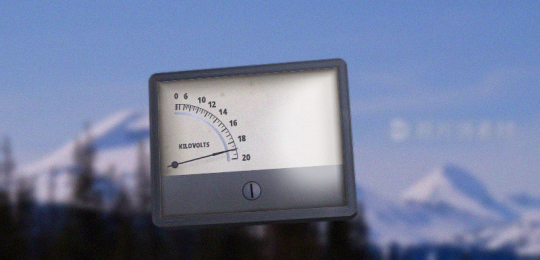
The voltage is 19kV
